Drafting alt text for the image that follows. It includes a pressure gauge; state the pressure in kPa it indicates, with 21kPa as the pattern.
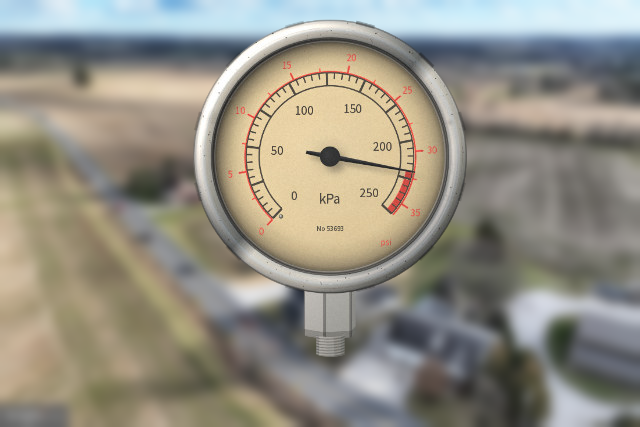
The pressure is 220kPa
